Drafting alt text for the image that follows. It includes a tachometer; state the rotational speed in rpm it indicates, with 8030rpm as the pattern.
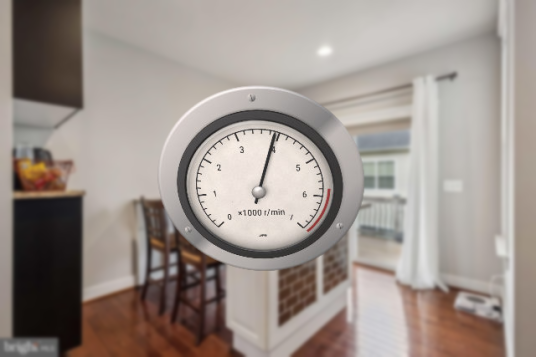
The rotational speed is 3900rpm
